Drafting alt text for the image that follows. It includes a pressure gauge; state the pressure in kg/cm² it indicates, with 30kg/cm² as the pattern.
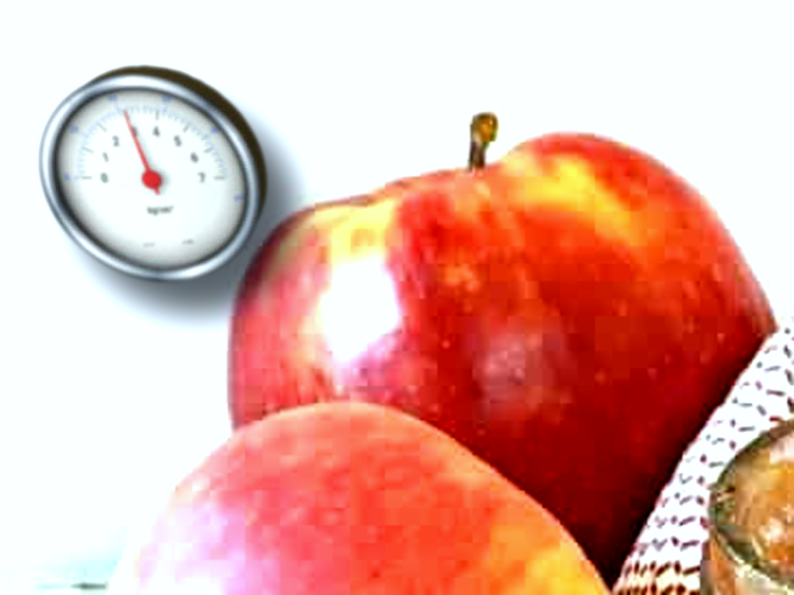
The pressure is 3kg/cm²
